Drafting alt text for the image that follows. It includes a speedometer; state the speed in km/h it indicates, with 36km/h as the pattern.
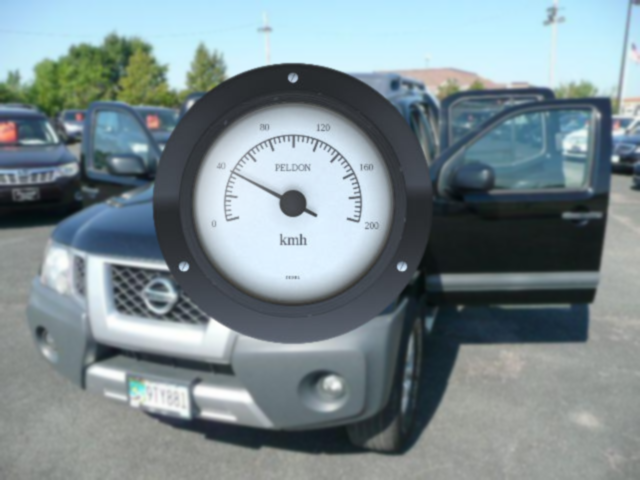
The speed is 40km/h
